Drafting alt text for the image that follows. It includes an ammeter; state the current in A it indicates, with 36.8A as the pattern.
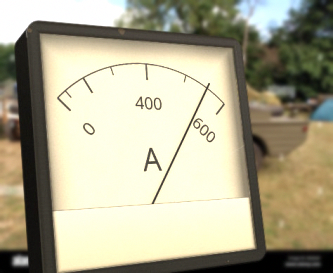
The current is 550A
